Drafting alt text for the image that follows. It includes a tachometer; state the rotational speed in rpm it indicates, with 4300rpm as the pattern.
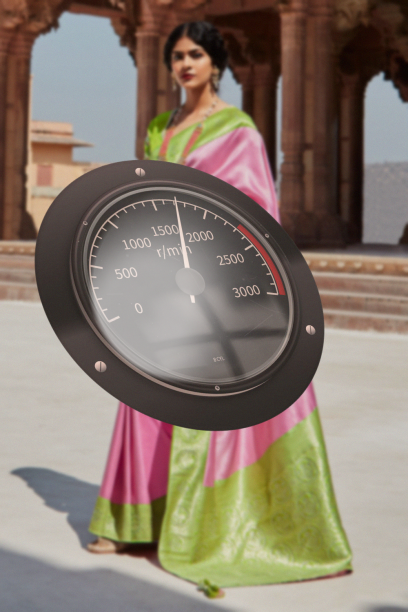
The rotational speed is 1700rpm
